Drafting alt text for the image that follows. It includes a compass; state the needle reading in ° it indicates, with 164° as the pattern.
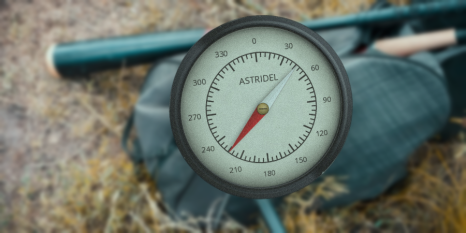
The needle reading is 225°
